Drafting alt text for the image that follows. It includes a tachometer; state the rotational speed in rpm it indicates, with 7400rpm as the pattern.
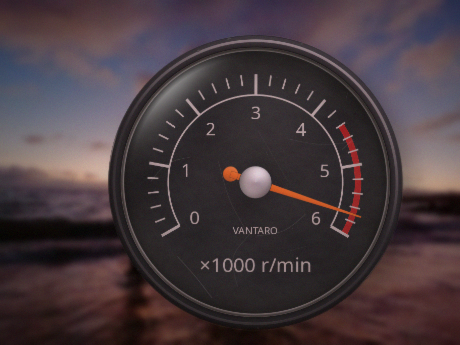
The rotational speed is 5700rpm
